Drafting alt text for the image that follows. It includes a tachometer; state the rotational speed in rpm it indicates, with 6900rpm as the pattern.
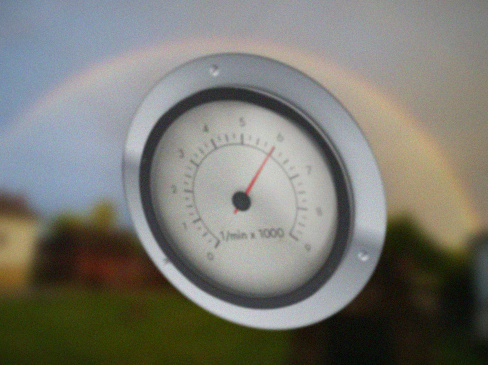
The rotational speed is 6000rpm
